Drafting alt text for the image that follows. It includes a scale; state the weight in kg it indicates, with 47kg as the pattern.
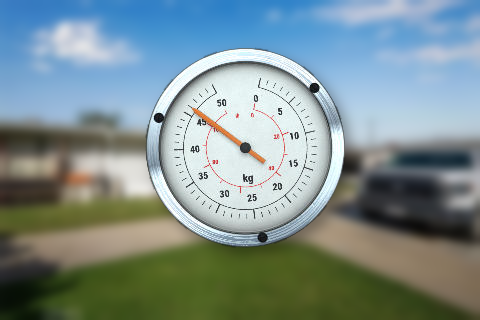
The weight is 46kg
